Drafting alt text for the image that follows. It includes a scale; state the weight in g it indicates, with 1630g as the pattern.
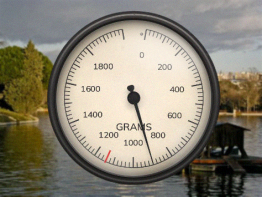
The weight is 900g
